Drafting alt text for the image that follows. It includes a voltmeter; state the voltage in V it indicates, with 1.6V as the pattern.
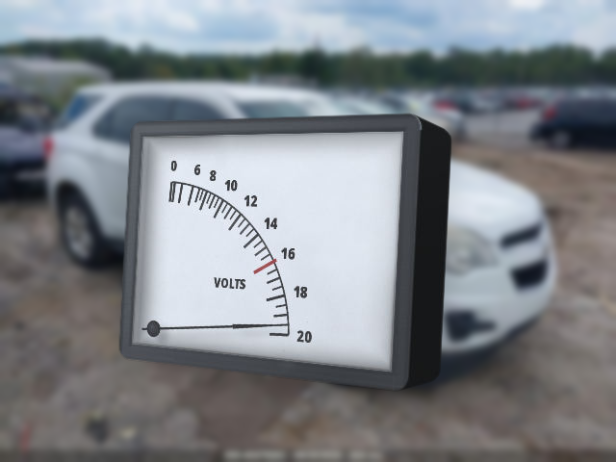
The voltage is 19.5V
